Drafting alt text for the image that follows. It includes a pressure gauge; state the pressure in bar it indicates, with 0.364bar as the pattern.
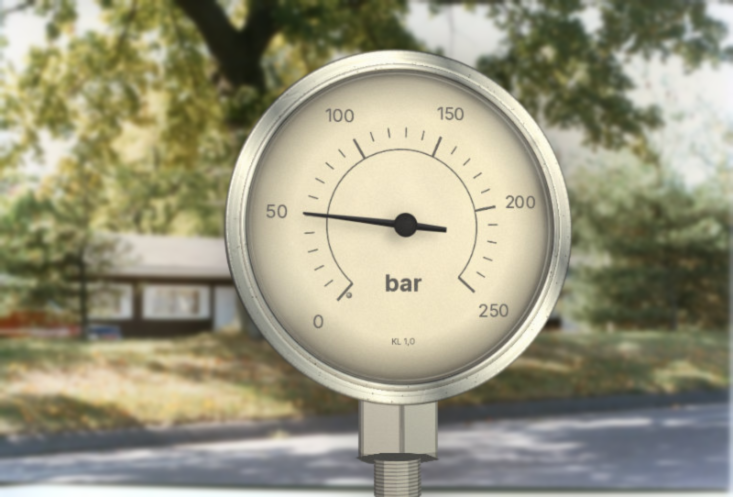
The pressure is 50bar
